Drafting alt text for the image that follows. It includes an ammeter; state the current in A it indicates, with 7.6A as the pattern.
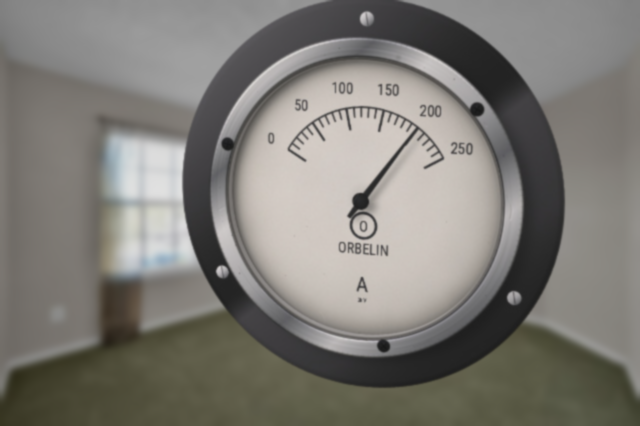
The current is 200A
